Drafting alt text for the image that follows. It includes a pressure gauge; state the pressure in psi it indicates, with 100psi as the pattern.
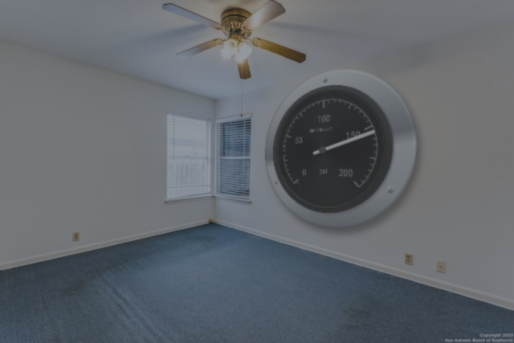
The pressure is 155psi
